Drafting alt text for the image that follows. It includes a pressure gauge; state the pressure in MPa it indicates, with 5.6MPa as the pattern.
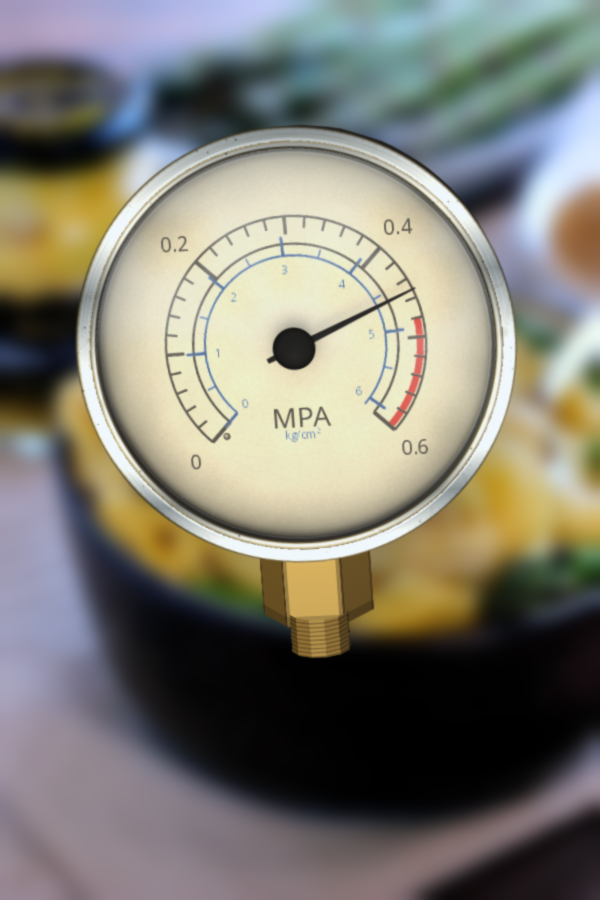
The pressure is 0.45MPa
